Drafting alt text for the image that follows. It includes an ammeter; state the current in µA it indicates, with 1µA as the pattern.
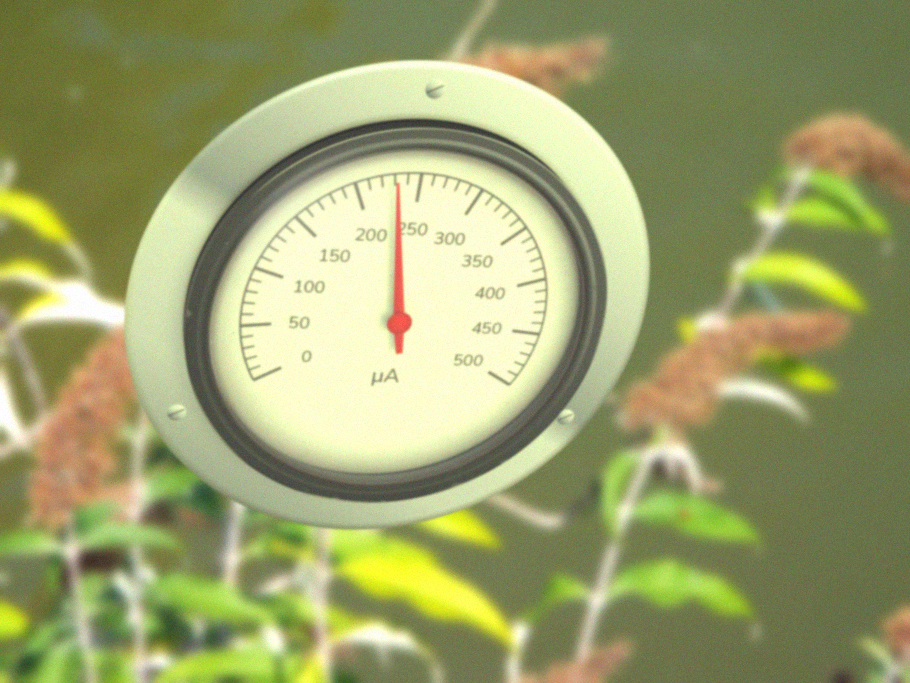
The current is 230µA
